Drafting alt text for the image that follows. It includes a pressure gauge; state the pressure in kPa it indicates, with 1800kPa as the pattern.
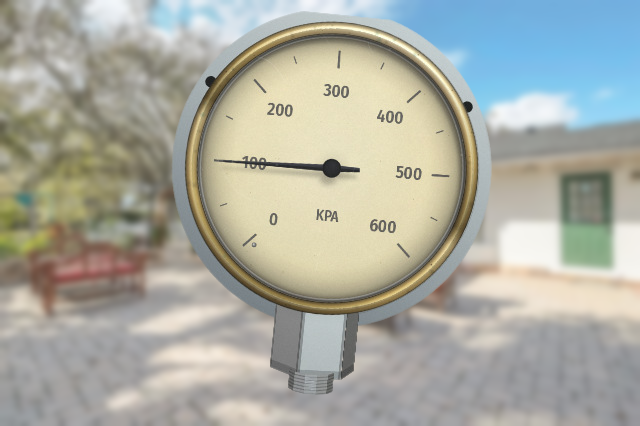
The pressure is 100kPa
